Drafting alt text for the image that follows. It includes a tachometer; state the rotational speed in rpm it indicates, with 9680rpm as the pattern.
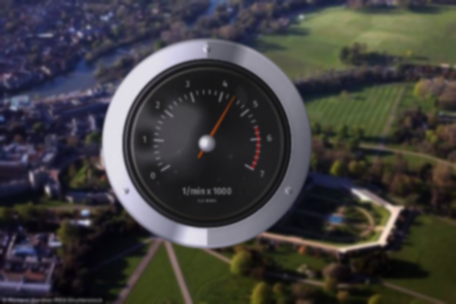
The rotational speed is 4400rpm
